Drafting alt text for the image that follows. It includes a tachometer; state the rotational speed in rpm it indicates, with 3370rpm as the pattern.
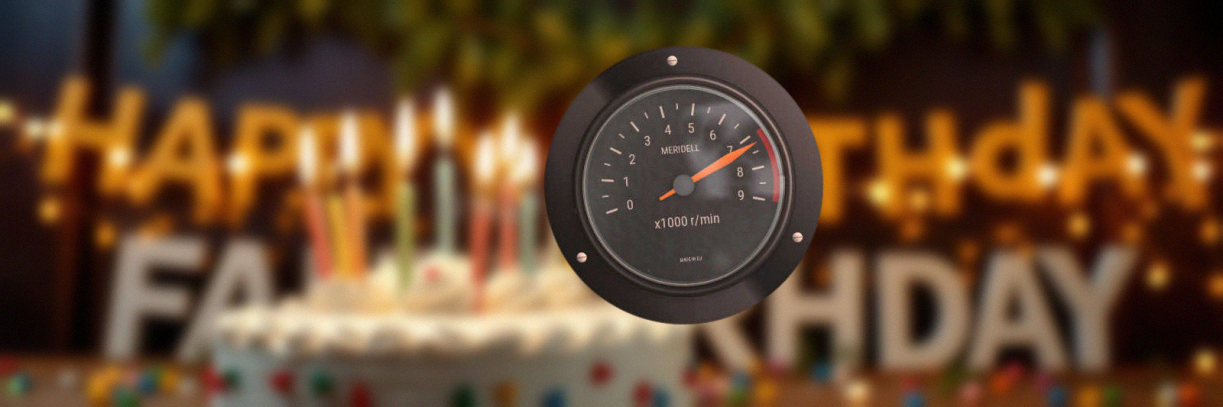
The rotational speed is 7250rpm
